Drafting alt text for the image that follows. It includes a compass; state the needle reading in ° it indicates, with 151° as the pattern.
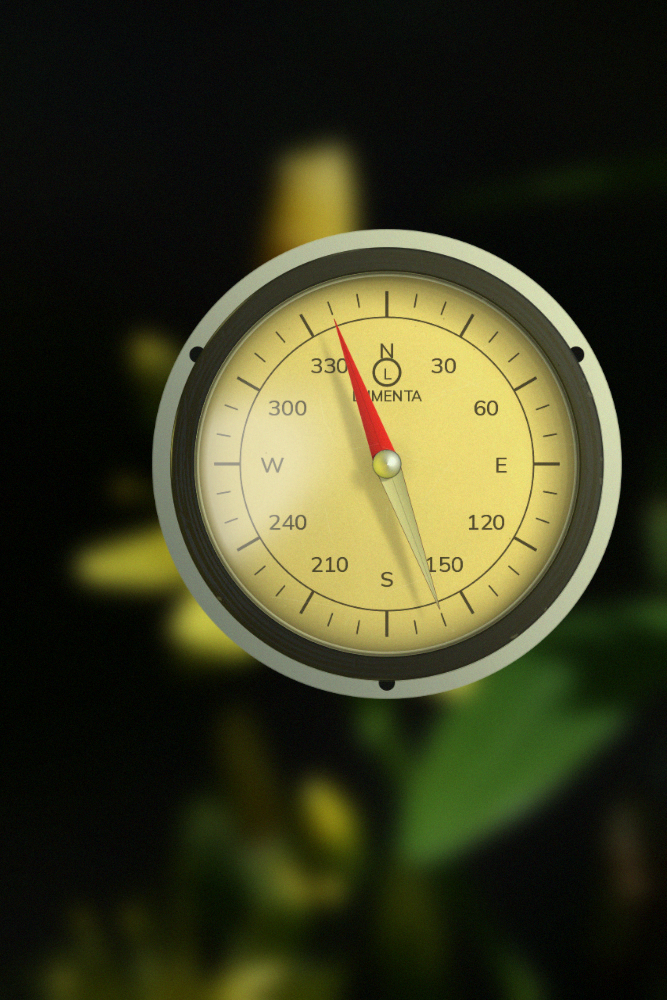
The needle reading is 340°
